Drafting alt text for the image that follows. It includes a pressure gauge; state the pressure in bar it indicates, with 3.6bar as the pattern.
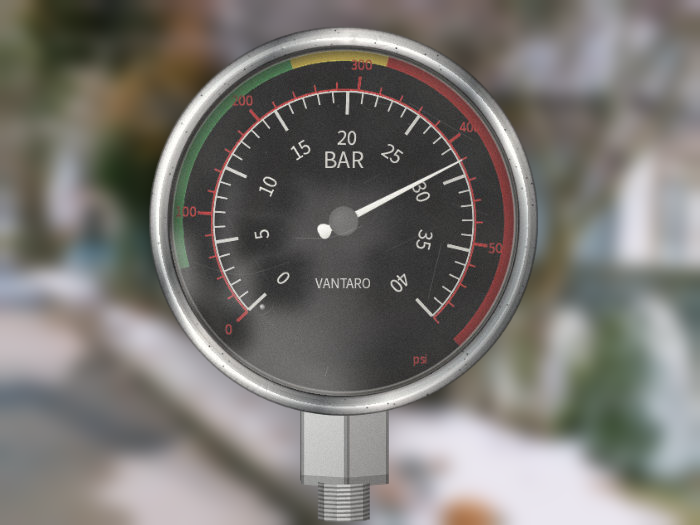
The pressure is 29bar
